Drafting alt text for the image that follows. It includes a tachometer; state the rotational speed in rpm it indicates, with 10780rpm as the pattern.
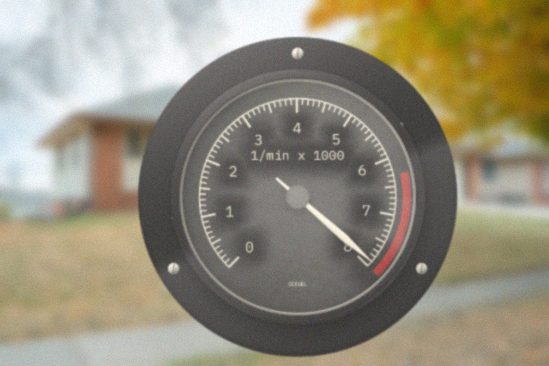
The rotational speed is 7900rpm
